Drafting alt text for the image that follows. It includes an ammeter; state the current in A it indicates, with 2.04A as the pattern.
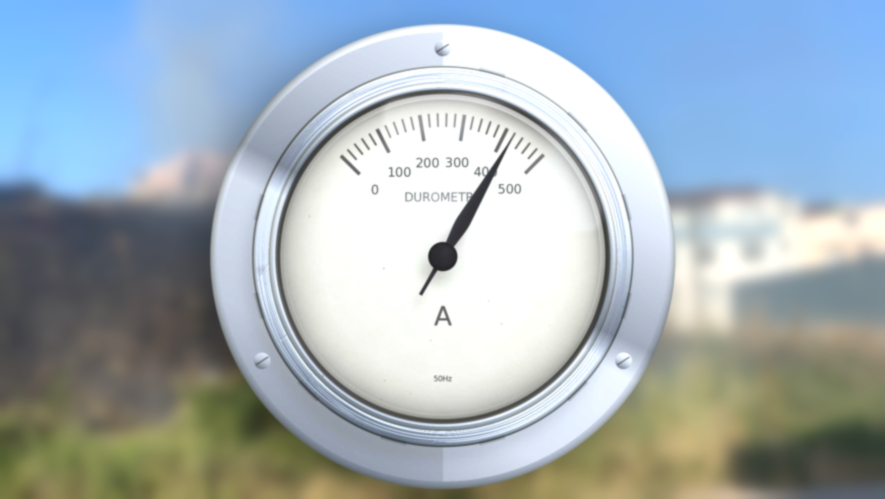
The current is 420A
